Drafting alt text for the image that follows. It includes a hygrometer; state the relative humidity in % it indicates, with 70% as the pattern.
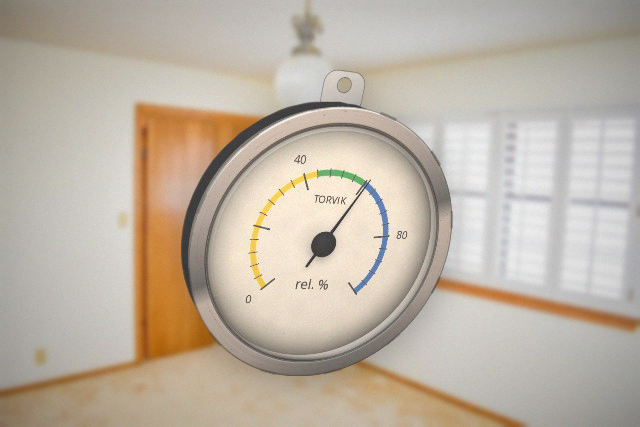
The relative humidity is 60%
